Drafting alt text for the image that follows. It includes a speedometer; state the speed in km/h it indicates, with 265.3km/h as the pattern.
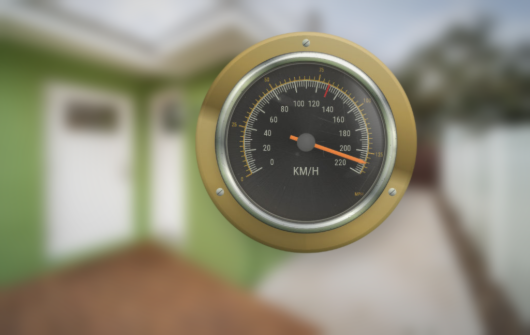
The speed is 210km/h
